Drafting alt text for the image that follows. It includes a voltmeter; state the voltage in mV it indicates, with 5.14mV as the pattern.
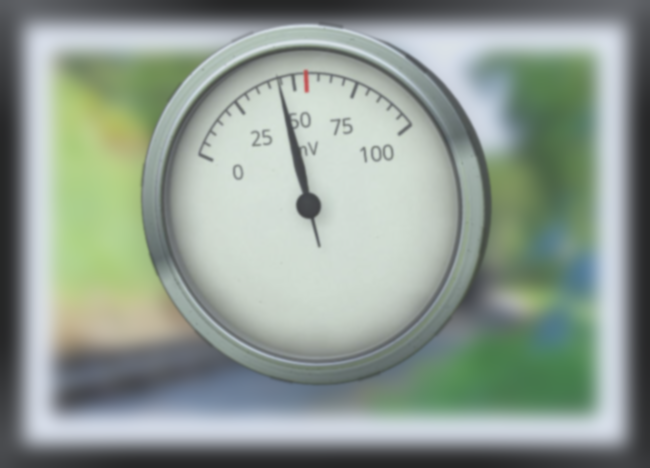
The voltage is 45mV
